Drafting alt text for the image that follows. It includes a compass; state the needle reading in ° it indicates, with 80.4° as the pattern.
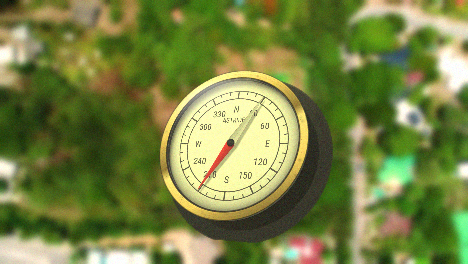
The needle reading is 210°
